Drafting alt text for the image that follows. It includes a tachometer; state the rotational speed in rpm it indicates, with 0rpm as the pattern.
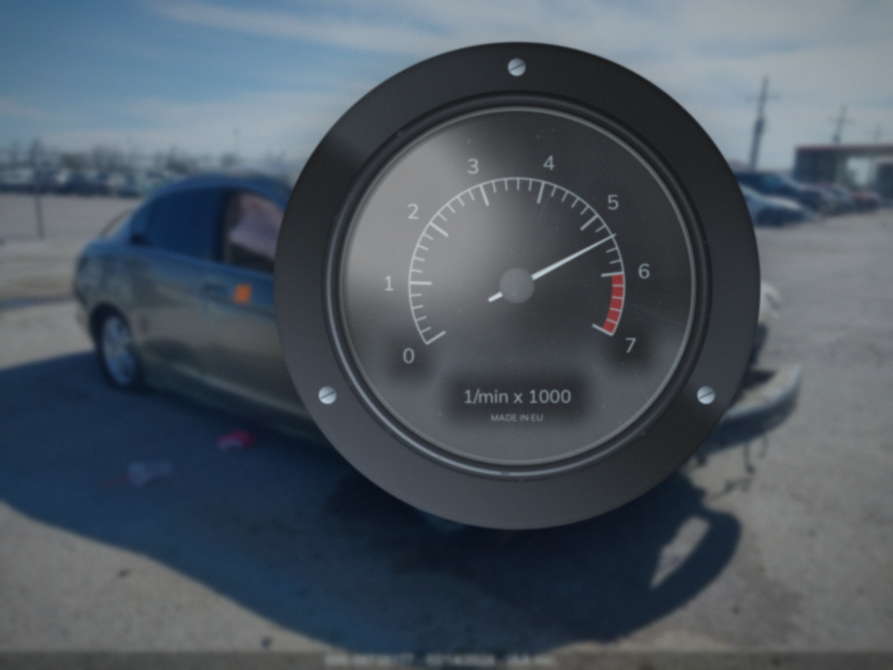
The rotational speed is 5400rpm
